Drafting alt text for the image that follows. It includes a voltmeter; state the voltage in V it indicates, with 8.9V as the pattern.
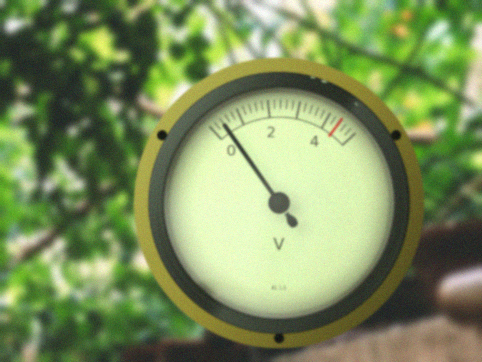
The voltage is 0.4V
